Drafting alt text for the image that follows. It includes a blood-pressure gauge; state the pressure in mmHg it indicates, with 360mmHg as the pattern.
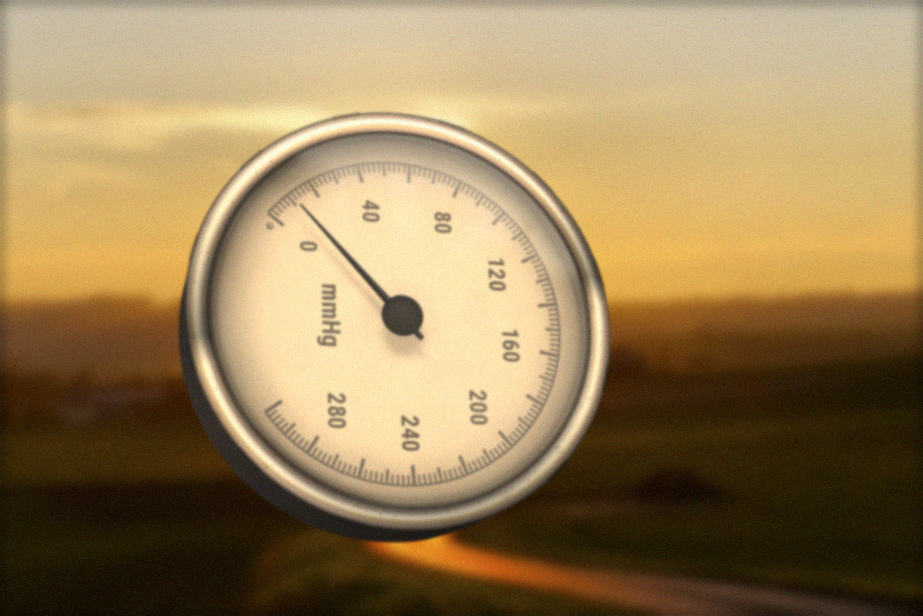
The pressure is 10mmHg
